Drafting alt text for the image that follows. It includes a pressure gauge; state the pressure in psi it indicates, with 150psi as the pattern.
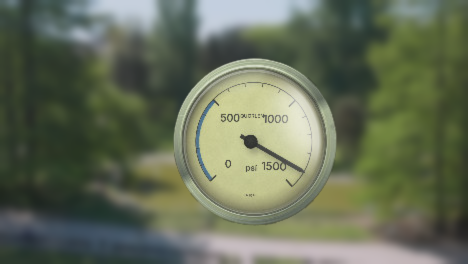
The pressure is 1400psi
